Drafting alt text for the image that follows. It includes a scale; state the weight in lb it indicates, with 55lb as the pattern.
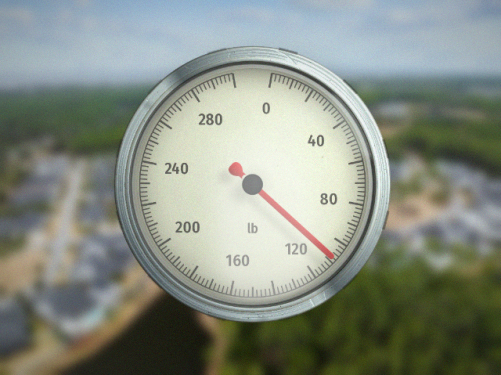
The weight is 108lb
